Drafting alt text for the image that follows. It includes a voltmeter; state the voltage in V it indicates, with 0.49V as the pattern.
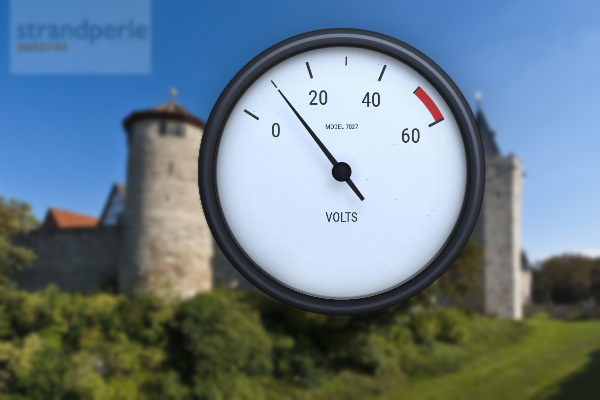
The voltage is 10V
